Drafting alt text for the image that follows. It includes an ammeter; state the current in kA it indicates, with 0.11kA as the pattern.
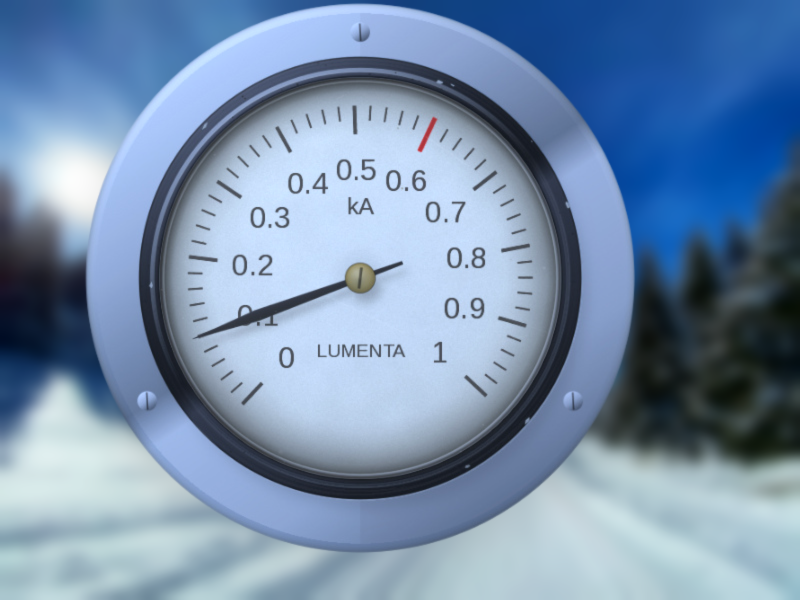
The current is 0.1kA
